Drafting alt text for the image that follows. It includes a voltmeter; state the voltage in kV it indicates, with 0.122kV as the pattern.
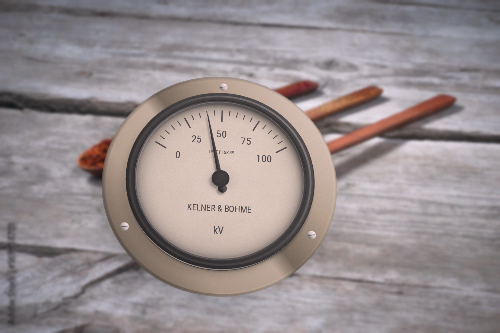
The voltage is 40kV
